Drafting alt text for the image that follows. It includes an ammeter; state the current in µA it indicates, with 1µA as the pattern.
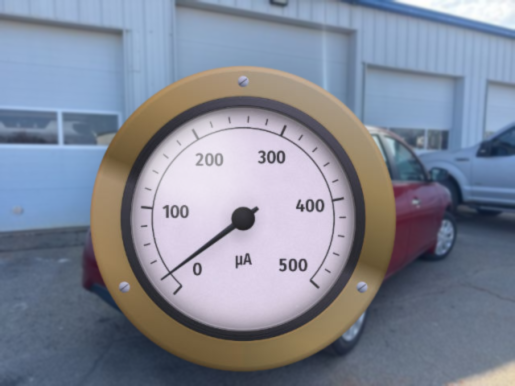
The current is 20µA
